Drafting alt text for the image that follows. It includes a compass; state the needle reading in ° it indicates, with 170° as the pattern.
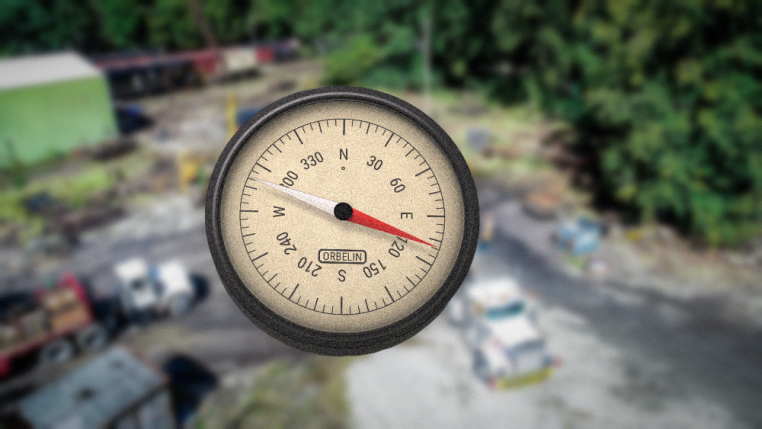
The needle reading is 110°
